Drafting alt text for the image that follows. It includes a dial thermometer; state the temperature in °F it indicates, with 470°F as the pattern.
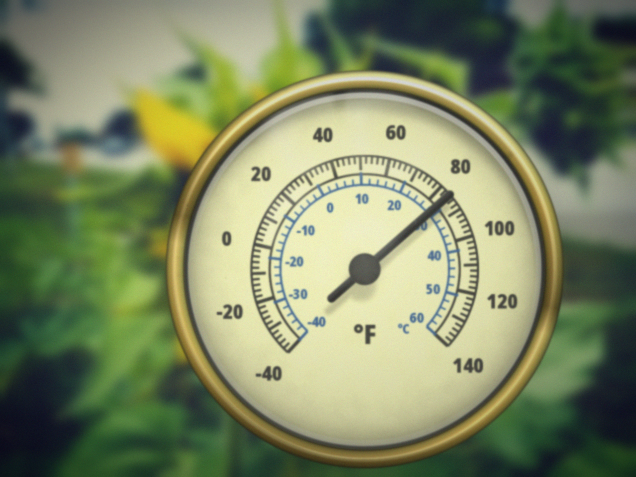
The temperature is 84°F
